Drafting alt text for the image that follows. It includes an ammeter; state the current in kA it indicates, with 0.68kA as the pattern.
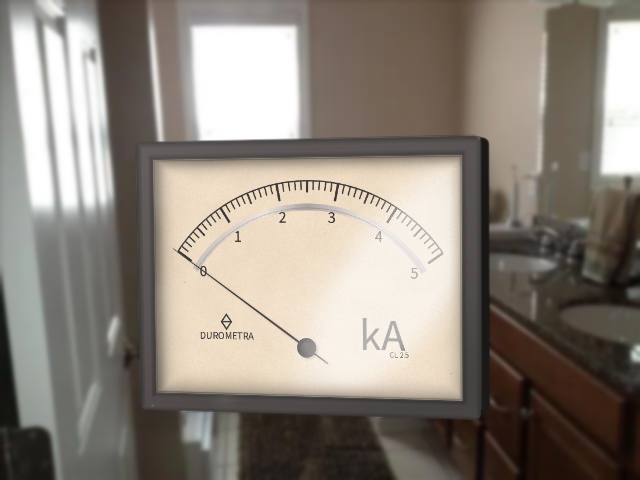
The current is 0kA
